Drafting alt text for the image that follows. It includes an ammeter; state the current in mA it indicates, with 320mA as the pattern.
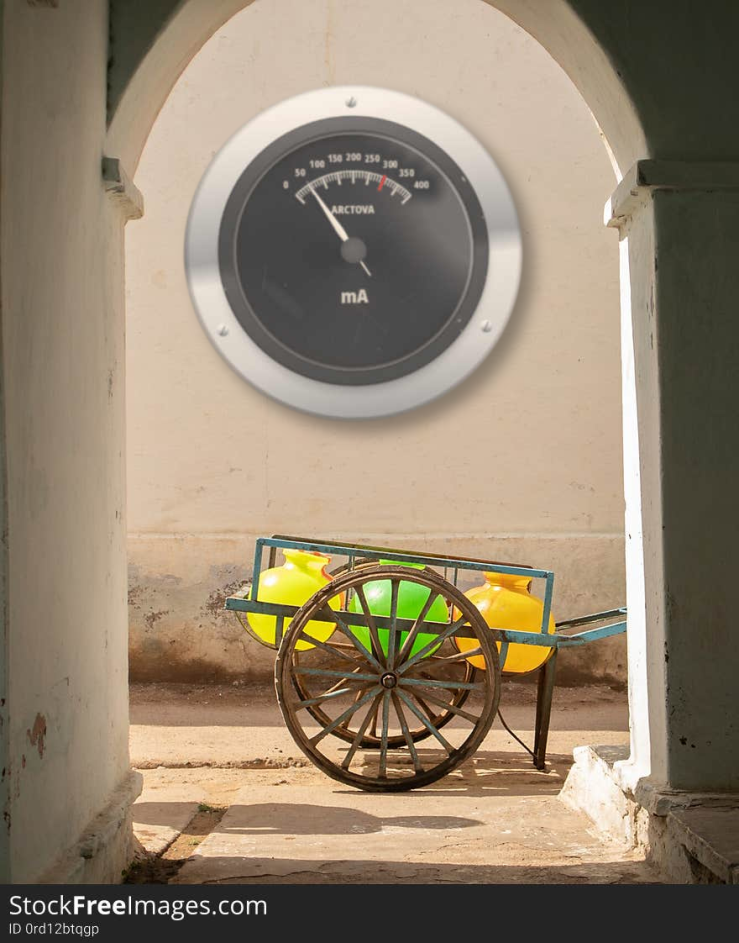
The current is 50mA
